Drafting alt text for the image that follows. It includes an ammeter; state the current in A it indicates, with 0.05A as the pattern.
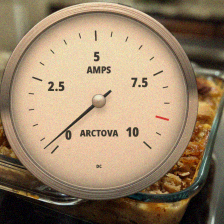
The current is 0.25A
